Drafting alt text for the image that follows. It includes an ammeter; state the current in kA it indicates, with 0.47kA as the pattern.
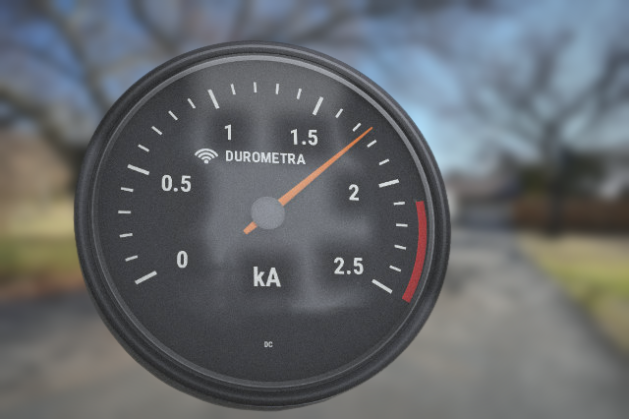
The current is 1.75kA
